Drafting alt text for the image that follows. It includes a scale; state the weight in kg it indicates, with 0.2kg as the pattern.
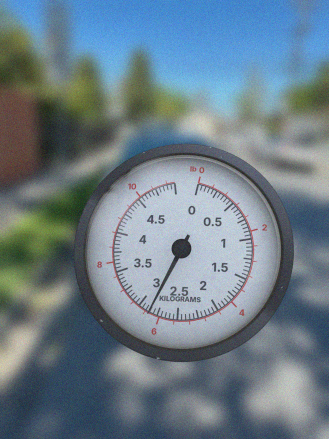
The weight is 2.85kg
